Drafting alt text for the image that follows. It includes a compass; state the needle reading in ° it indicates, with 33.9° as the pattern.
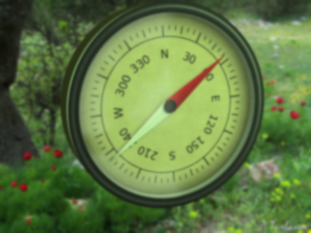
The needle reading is 55°
